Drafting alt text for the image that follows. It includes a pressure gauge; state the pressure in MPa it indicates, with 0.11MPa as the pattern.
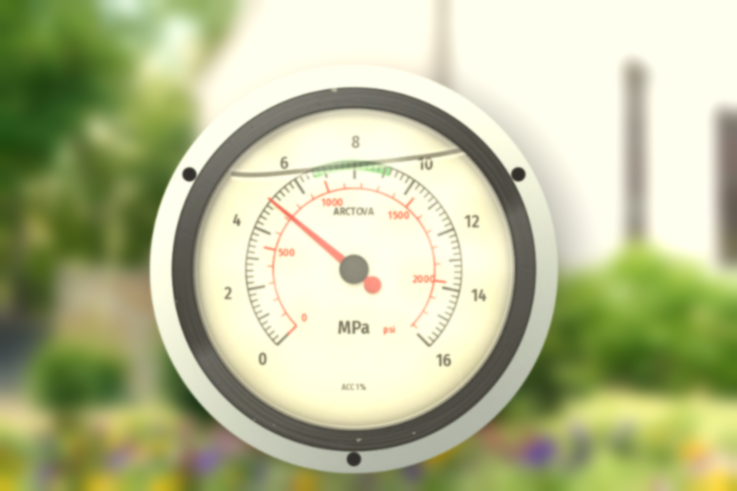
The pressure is 5MPa
